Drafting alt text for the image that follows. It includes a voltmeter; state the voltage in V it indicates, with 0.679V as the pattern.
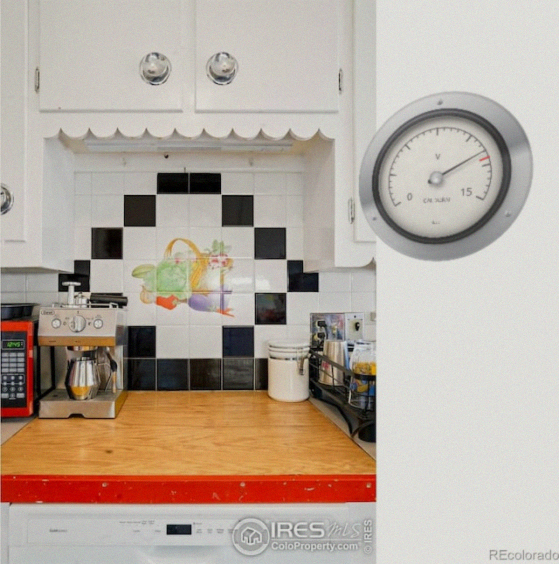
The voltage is 11.5V
